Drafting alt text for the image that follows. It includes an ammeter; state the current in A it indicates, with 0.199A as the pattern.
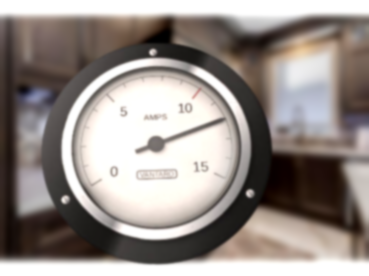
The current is 12A
